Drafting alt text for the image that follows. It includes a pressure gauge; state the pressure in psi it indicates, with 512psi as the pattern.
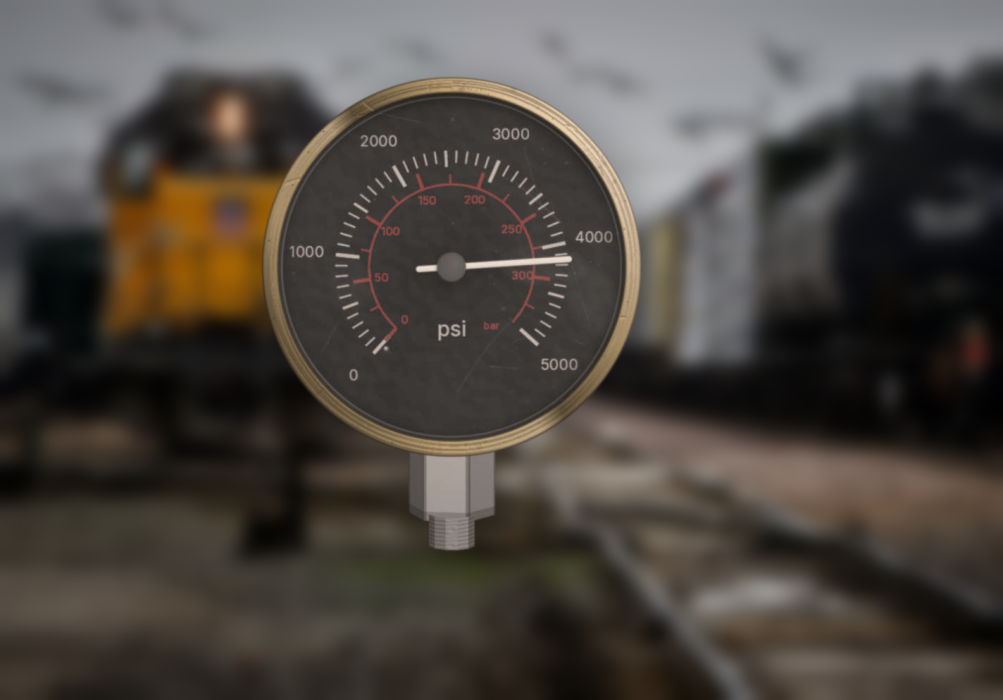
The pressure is 4150psi
